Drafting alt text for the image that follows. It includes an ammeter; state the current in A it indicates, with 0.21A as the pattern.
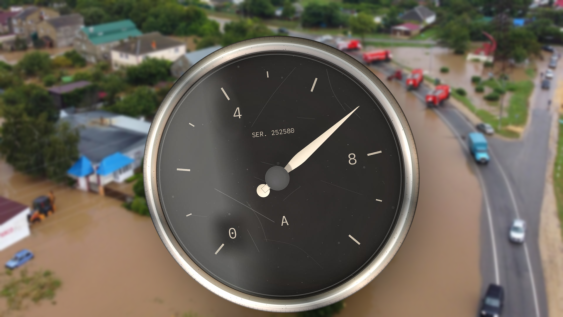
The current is 7A
